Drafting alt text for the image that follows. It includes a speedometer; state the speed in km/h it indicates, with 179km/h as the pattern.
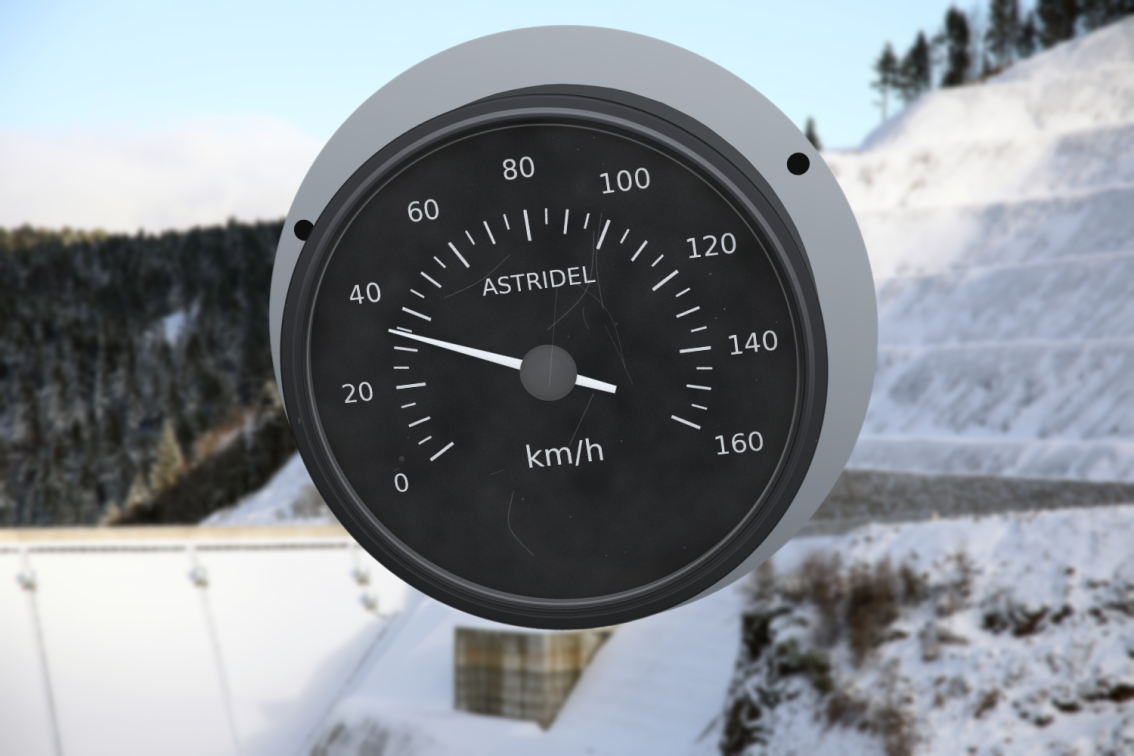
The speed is 35km/h
